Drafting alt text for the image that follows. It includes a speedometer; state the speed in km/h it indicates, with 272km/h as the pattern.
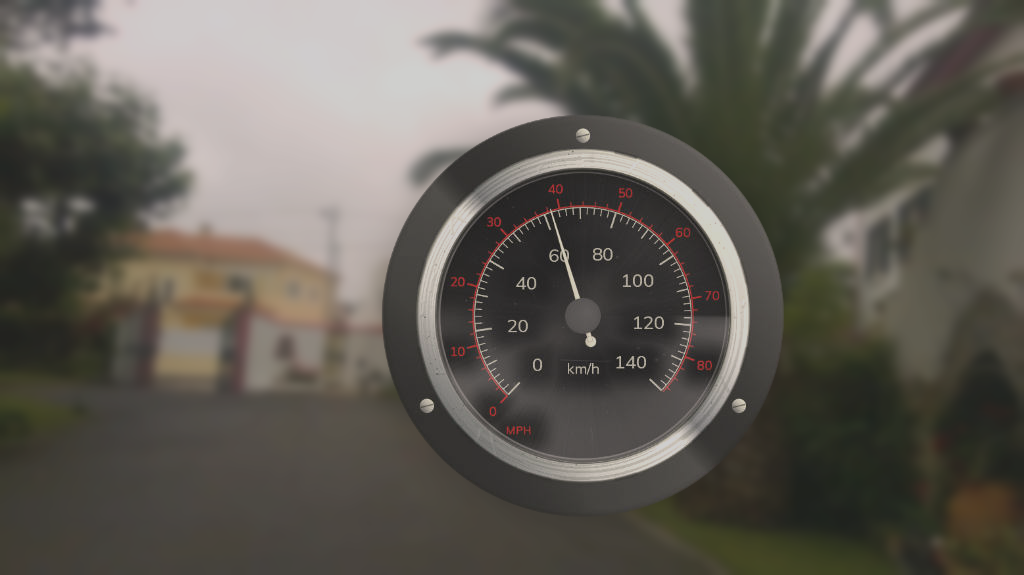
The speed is 62km/h
